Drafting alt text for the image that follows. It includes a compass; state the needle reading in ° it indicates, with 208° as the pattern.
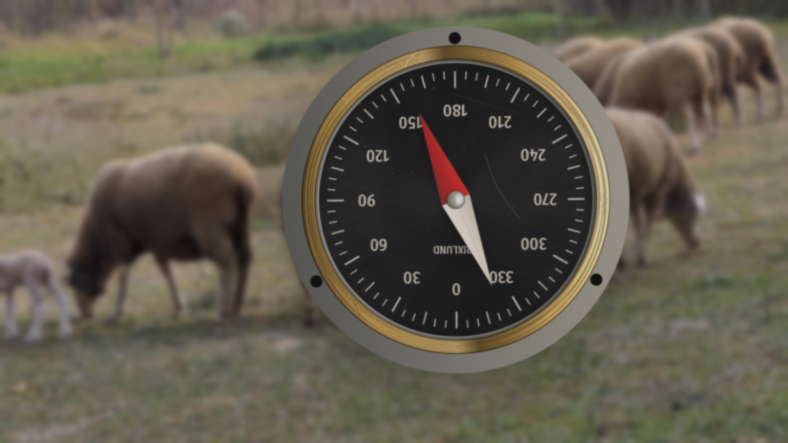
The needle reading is 157.5°
